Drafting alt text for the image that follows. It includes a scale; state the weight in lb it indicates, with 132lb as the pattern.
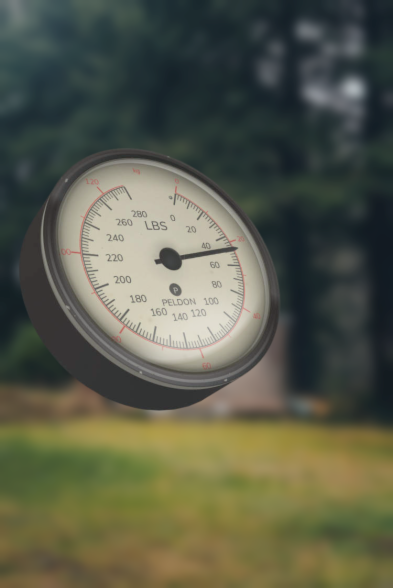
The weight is 50lb
